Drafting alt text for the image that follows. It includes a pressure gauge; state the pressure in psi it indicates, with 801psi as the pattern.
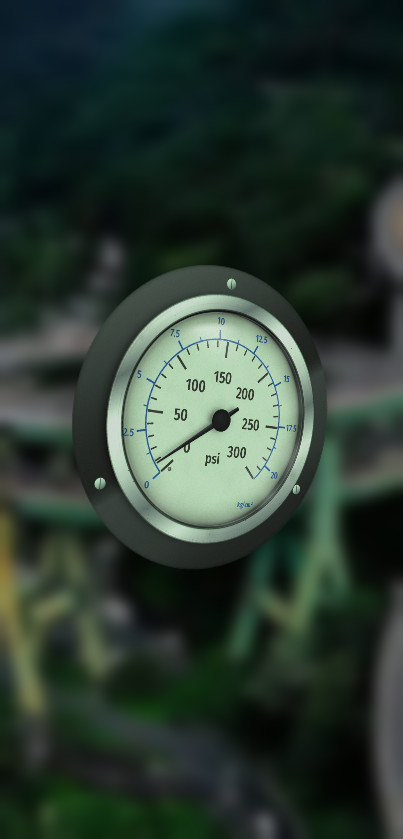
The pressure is 10psi
